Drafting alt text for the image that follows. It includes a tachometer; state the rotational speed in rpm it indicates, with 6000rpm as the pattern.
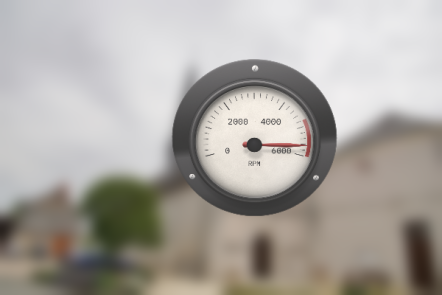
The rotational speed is 5600rpm
